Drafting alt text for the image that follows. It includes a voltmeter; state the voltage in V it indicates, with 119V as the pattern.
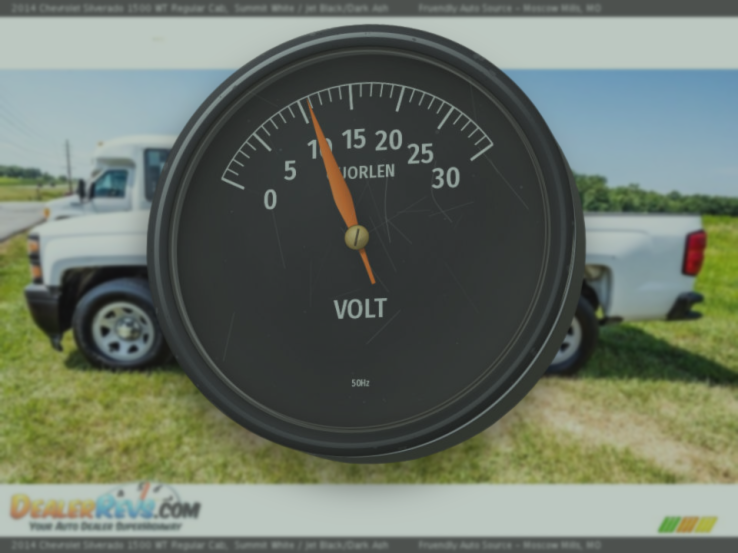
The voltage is 11V
